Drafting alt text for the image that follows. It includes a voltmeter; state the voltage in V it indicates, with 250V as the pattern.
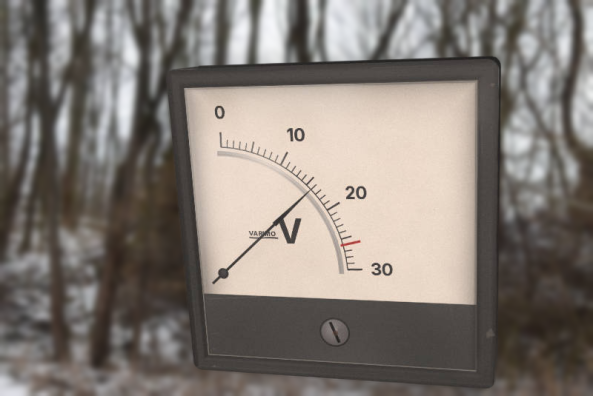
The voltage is 16V
